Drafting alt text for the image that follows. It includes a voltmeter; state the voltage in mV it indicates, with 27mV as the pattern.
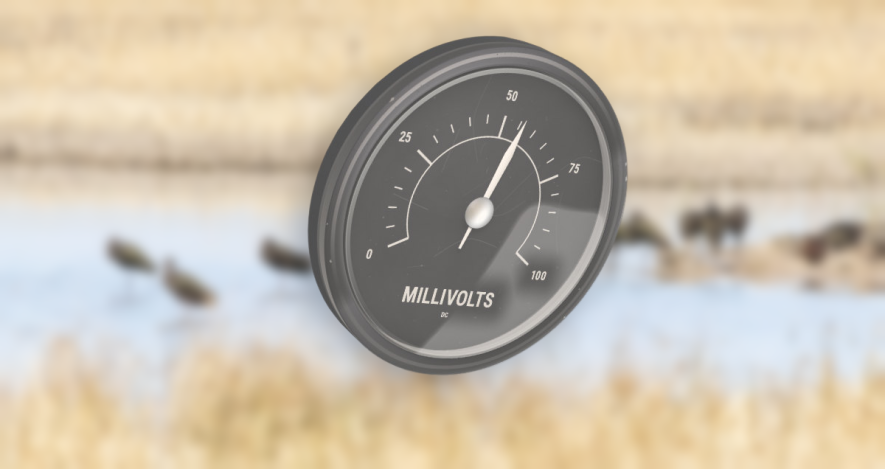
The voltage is 55mV
